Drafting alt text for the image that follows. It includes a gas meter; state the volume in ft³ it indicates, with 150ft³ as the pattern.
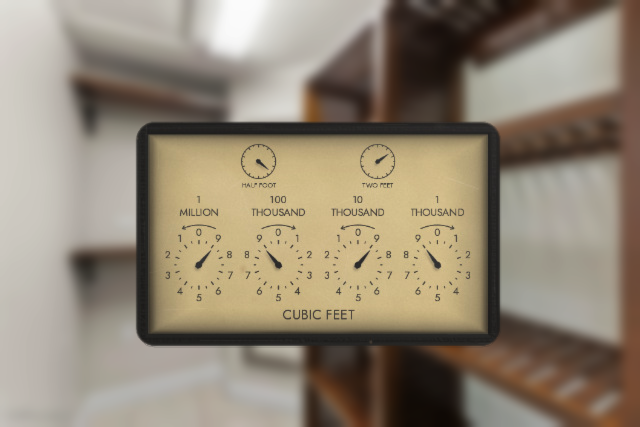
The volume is 888900ft³
